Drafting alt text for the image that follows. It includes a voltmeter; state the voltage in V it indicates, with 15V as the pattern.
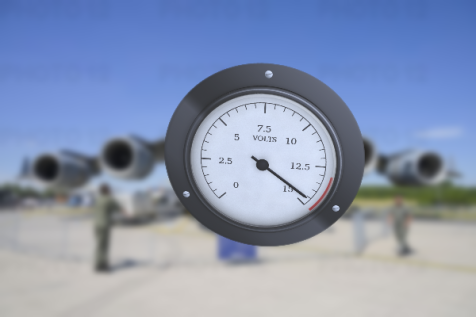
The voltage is 14.5V
